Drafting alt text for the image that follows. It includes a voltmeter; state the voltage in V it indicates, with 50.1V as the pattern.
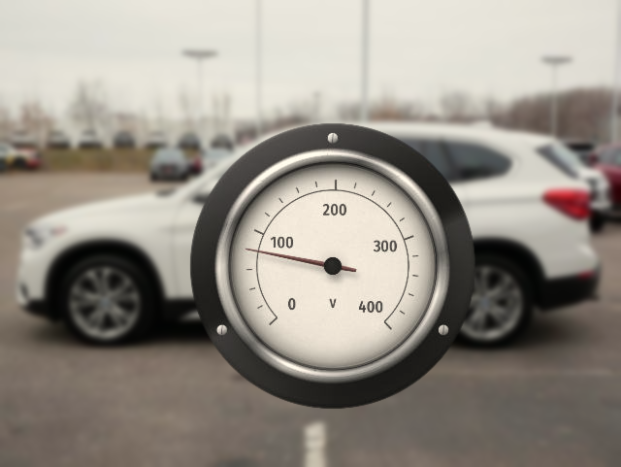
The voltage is 80V
